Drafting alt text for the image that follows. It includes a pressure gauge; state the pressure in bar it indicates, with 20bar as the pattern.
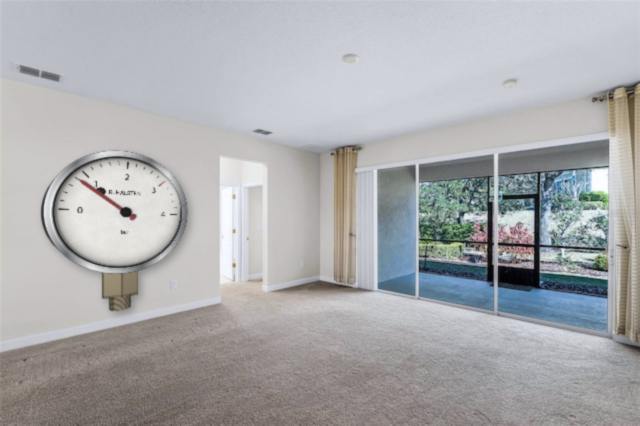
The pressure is 0.8bar
